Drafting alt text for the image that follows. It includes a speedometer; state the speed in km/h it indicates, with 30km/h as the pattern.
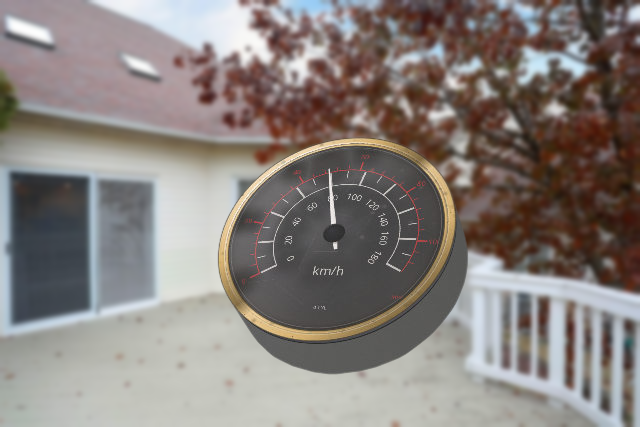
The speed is 80km/h
